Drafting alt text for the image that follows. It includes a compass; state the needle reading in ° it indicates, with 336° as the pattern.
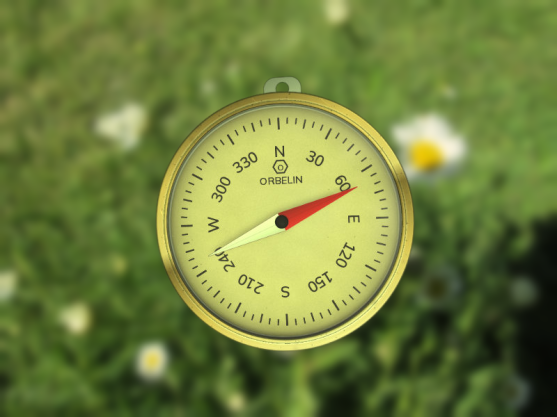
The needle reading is 67.5°
